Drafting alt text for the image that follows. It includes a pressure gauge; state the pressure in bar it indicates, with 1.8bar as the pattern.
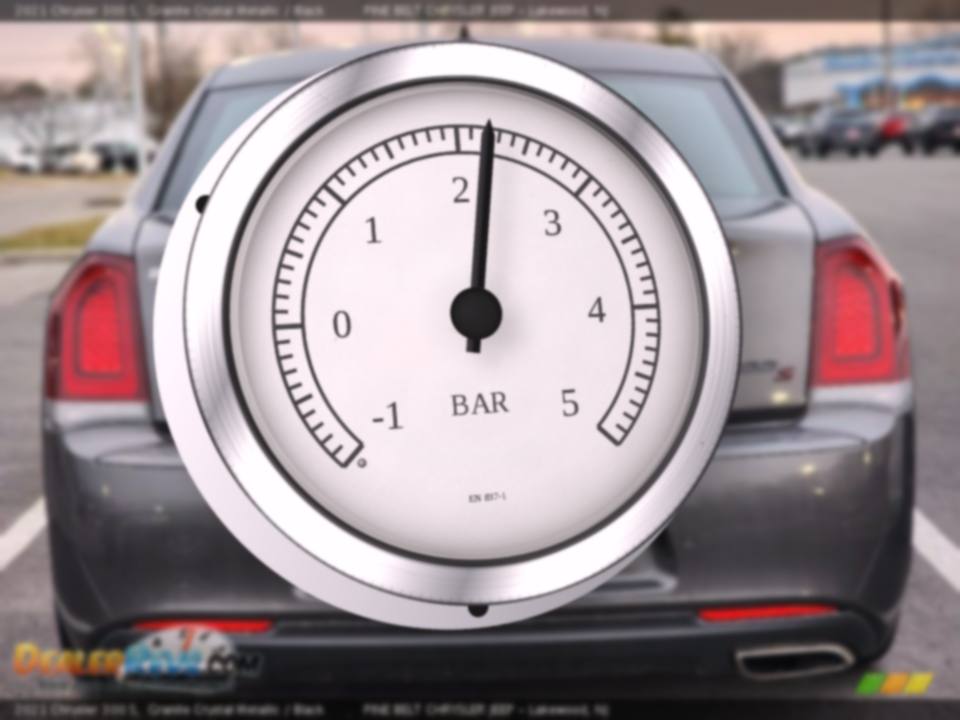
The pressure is 2.2bar
